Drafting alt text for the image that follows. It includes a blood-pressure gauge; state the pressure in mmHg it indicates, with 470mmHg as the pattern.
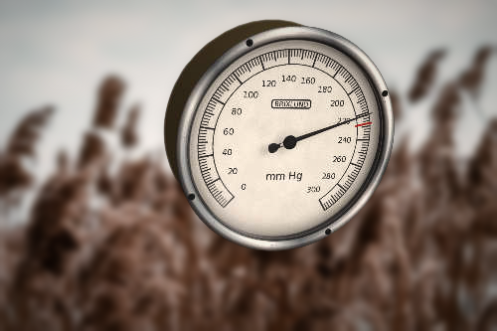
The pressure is 220mmHg
